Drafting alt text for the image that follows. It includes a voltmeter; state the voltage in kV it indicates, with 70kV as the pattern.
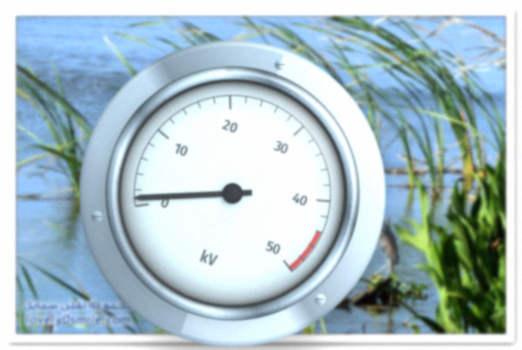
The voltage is 1kV
